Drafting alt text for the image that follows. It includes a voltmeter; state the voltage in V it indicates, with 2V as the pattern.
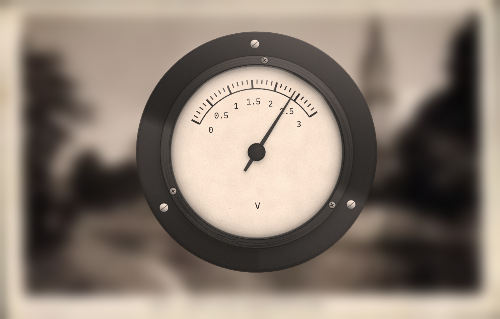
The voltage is 2.4V
